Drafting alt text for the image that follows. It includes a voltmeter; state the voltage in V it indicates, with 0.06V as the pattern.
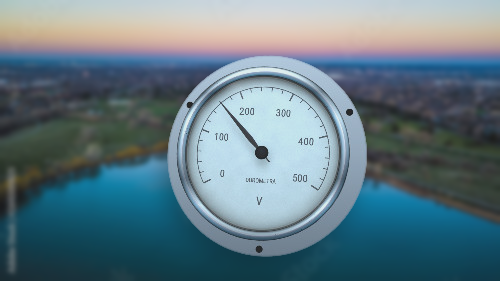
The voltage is 160V
